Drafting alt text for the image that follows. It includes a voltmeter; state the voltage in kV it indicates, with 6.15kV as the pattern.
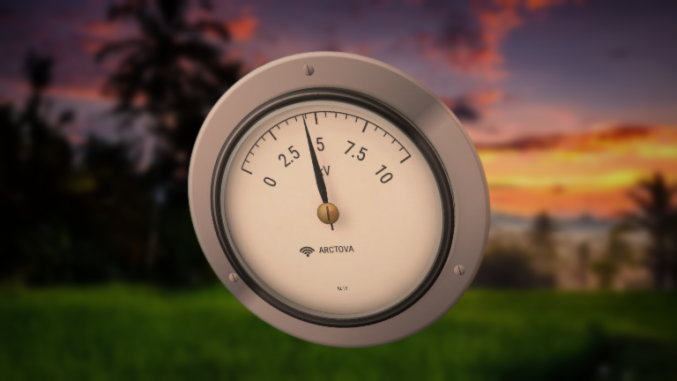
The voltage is 4.5kV
